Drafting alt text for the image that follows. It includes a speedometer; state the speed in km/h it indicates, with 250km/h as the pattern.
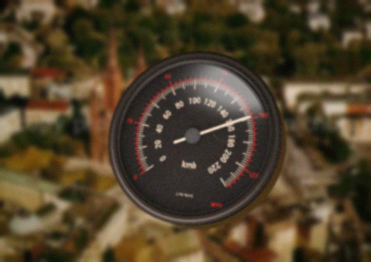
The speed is 160km/h
